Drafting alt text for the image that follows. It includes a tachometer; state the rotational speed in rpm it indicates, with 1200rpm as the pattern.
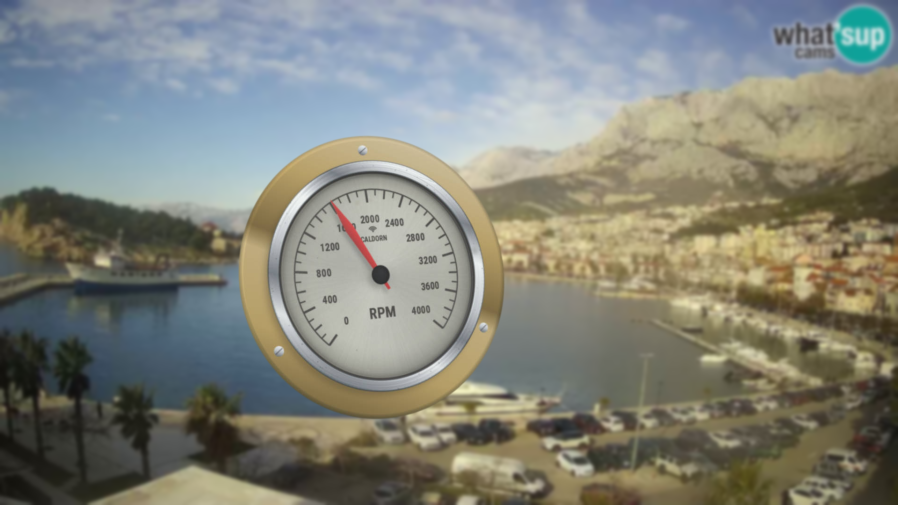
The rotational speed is 1600rpm
